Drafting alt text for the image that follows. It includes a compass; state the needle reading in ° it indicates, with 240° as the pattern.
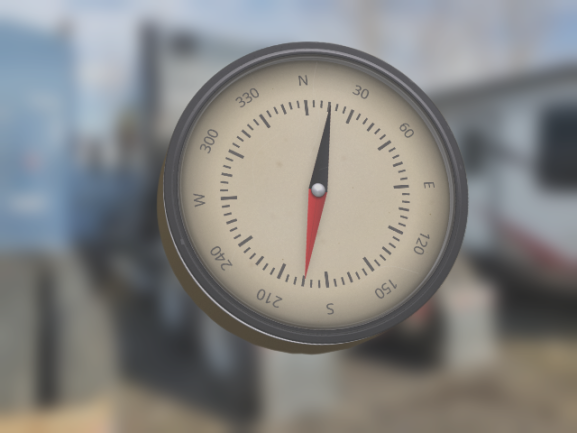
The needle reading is 195°
